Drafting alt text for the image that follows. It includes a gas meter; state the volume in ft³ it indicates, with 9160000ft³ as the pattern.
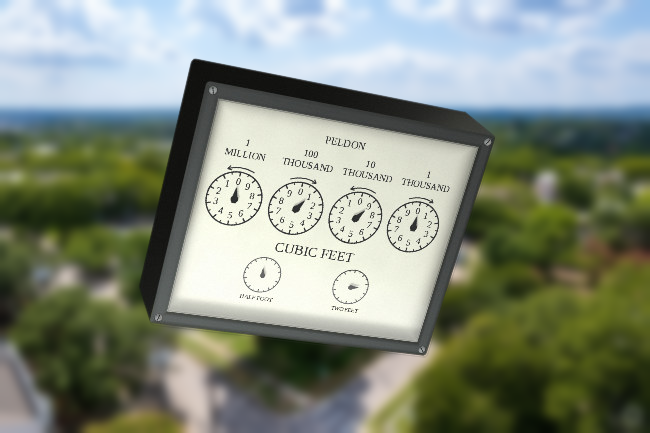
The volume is 9000ft³
